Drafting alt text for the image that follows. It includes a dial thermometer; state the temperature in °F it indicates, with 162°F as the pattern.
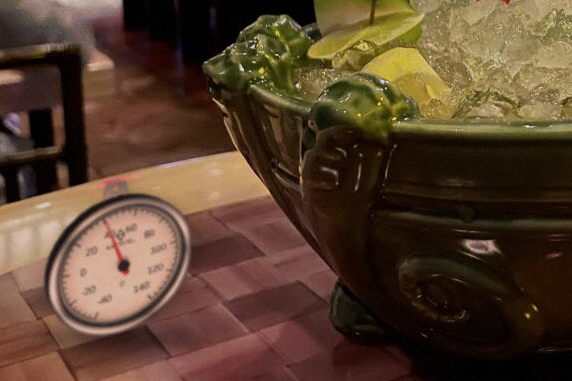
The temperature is 40°F
